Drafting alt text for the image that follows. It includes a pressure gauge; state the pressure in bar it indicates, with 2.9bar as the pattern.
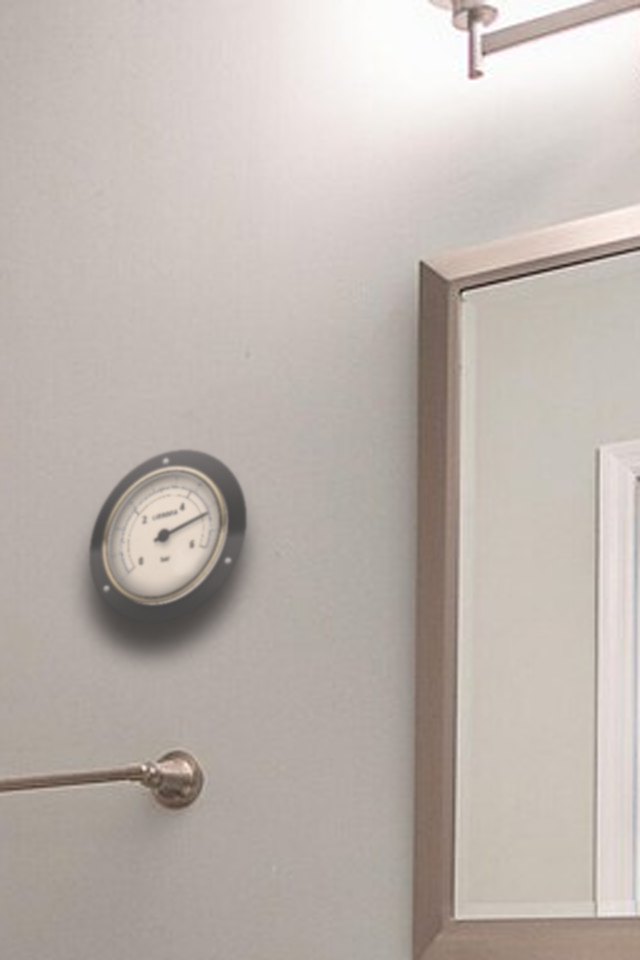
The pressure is 5bar
